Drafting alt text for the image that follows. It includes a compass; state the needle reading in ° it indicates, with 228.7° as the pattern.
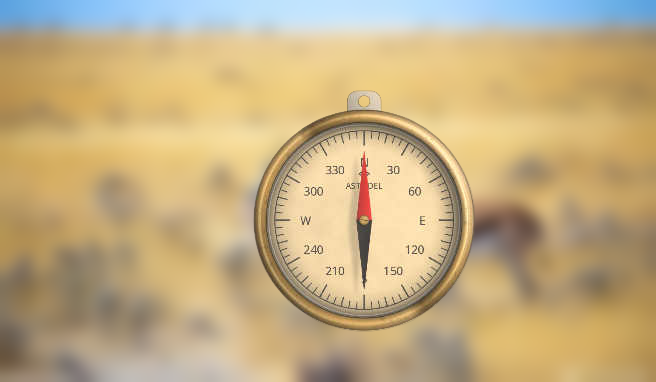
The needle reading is 0°
